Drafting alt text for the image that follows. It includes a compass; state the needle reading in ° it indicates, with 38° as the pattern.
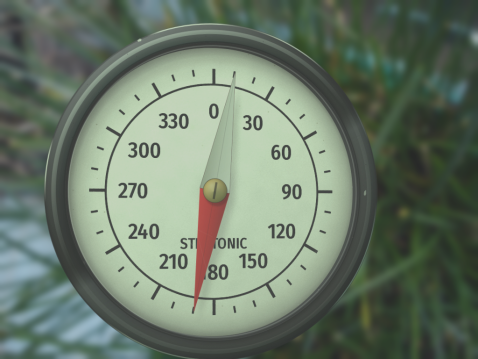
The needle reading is 190°
